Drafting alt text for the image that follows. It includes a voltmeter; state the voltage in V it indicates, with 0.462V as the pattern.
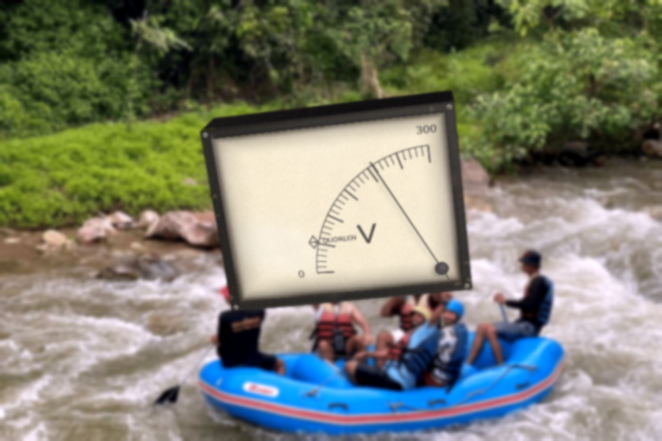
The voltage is 210V
